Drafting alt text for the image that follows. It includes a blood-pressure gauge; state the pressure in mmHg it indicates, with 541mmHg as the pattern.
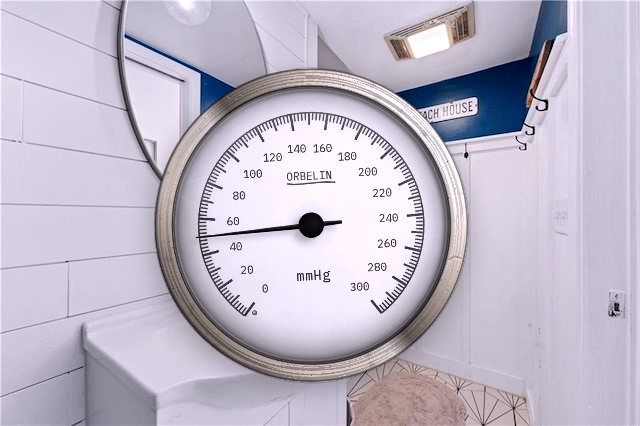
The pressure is 50mmHg
